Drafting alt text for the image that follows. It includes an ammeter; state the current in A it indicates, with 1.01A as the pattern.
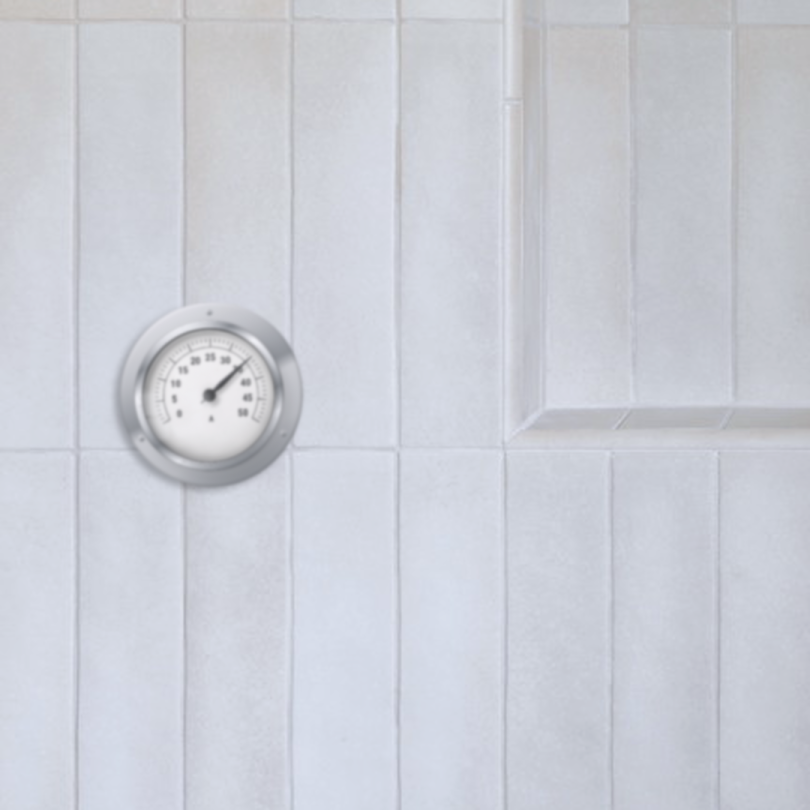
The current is 35A
